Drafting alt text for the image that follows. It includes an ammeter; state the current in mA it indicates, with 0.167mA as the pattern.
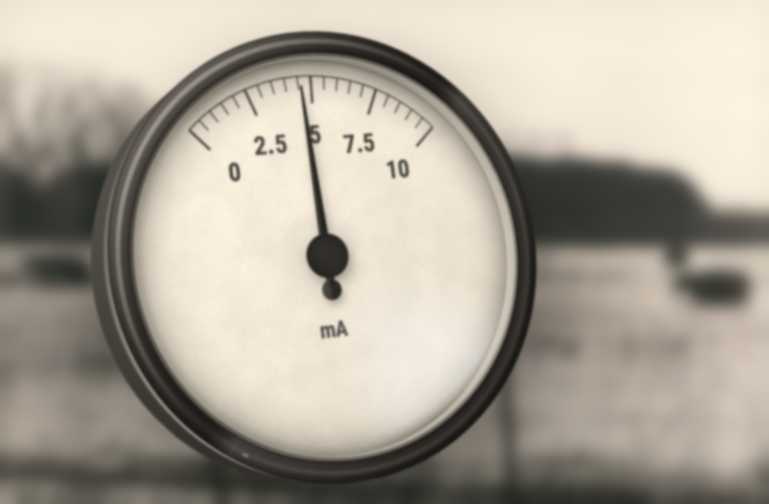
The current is 4.5mA
